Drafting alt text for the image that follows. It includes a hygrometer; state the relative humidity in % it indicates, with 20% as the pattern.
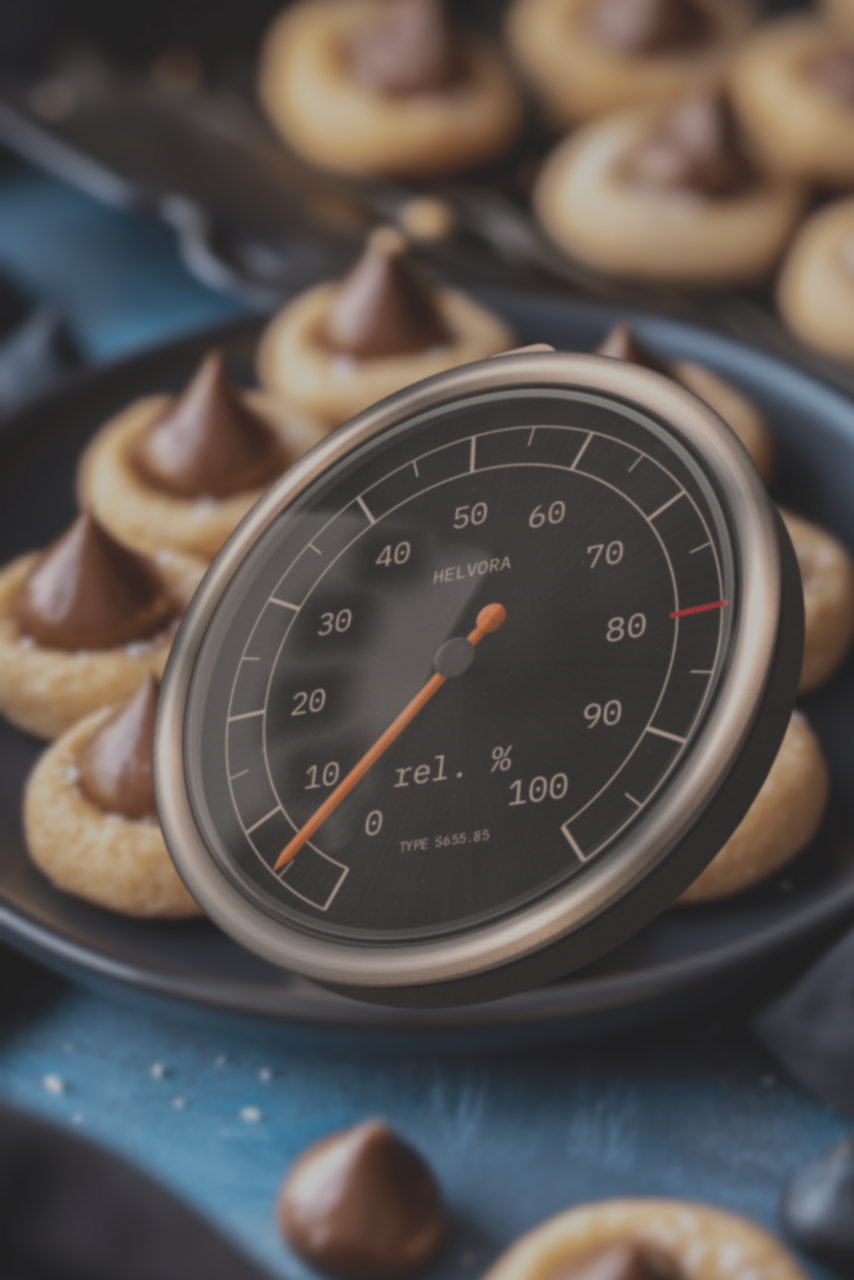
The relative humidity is 5%
